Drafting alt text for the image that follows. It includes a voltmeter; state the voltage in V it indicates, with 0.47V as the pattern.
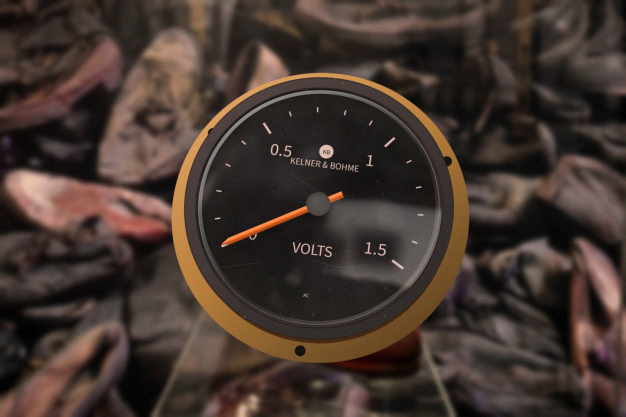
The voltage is 0V
